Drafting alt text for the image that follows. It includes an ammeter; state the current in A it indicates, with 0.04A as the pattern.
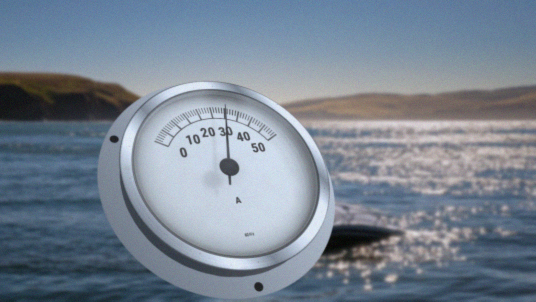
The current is 30A
